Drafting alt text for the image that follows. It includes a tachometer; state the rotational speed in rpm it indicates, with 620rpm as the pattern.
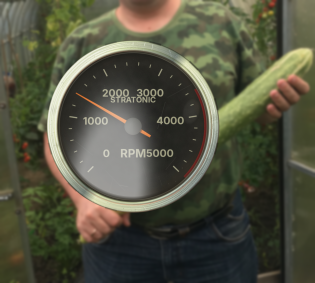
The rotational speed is 1400rpm
